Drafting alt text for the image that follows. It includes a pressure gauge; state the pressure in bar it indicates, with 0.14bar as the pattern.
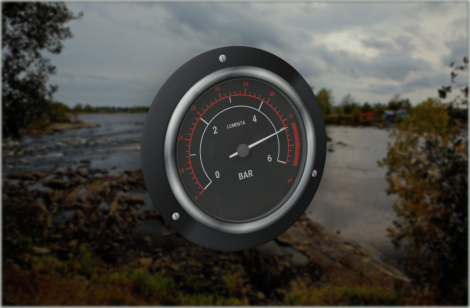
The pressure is 5bar
